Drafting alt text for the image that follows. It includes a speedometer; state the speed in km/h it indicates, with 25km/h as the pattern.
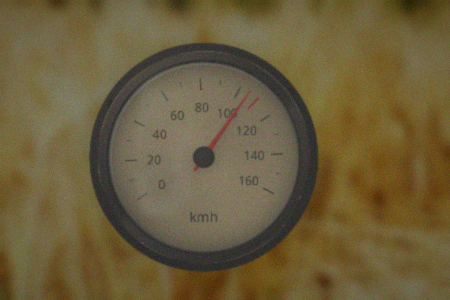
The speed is 105km/h
